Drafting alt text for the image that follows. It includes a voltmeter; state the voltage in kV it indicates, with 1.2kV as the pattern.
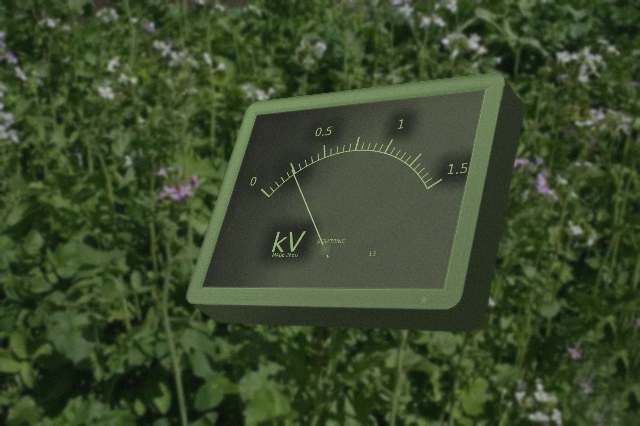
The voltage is 0.25kV
